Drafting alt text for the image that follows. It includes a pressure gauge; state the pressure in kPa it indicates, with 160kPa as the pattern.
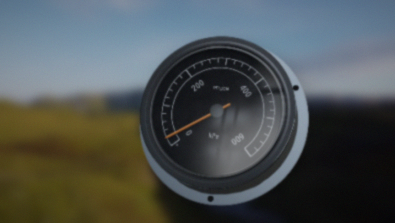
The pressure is 20kPa
